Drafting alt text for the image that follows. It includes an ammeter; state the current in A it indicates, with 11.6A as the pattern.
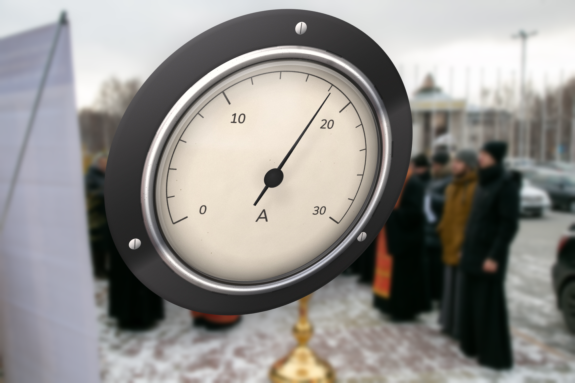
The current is 18A
